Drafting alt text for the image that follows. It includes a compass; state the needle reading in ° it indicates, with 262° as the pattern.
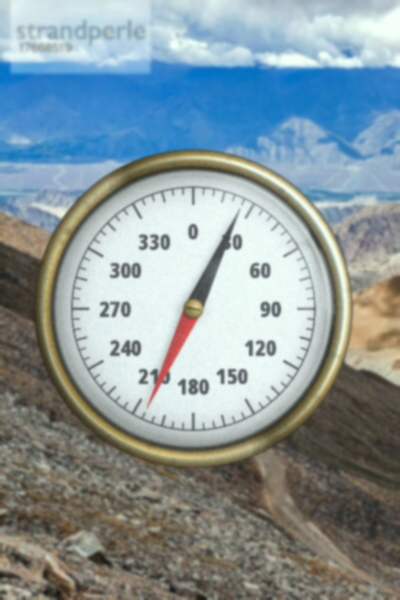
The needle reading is 205°
